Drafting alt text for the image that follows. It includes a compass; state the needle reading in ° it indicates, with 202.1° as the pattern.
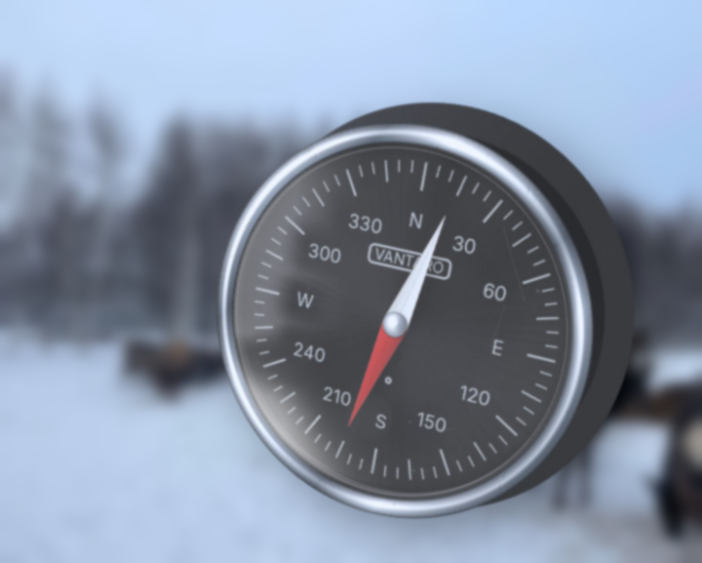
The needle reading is 195°
